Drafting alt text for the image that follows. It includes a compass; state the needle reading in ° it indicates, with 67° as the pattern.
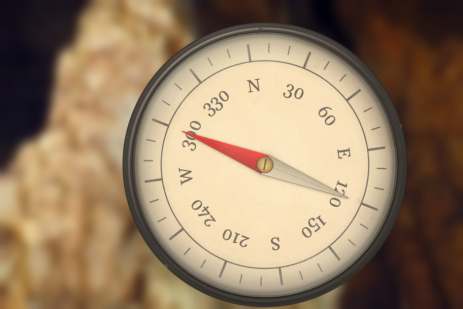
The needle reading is 300°
